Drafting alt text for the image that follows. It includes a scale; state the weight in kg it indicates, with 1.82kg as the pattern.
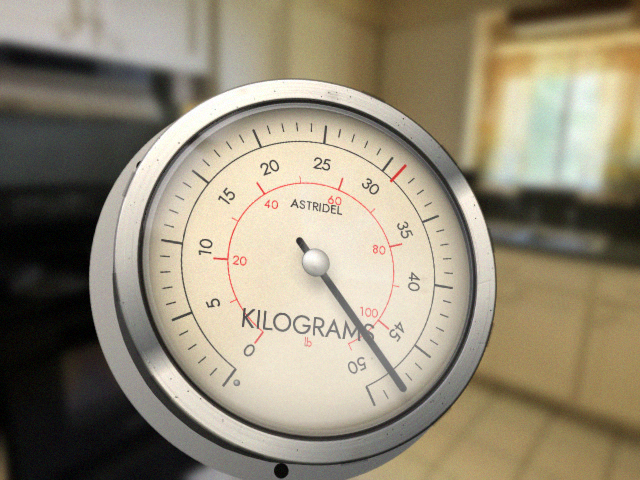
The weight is 48kg
